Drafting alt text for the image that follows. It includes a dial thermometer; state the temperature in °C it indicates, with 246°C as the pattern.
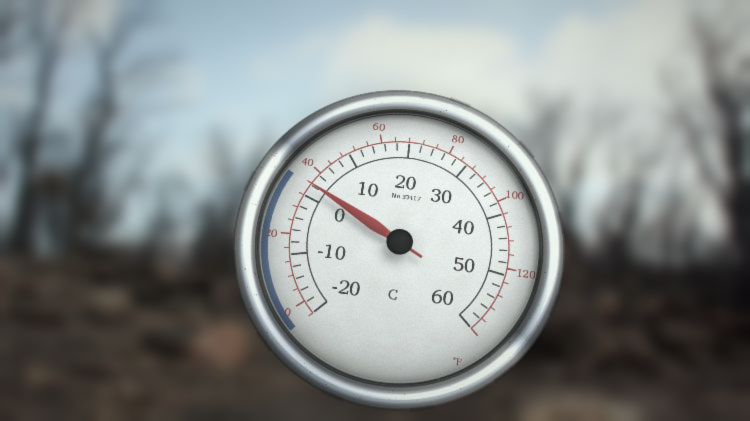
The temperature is 2°C
